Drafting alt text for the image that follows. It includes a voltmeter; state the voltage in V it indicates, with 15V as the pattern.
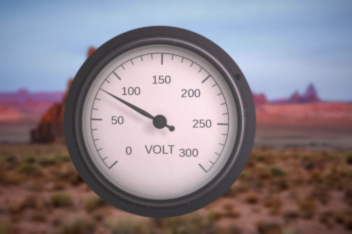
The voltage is 80V
